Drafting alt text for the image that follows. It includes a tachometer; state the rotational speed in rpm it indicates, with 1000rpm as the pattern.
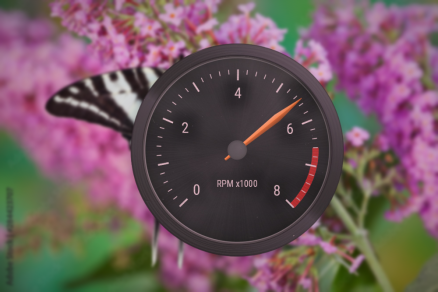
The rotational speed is 5500rpm
